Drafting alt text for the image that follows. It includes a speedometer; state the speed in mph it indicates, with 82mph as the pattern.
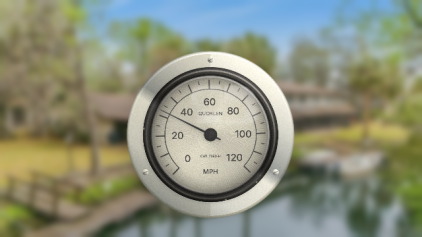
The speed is 32.5mph
